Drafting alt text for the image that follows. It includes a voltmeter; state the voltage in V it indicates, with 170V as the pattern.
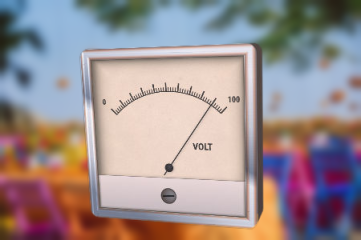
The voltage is 90V
